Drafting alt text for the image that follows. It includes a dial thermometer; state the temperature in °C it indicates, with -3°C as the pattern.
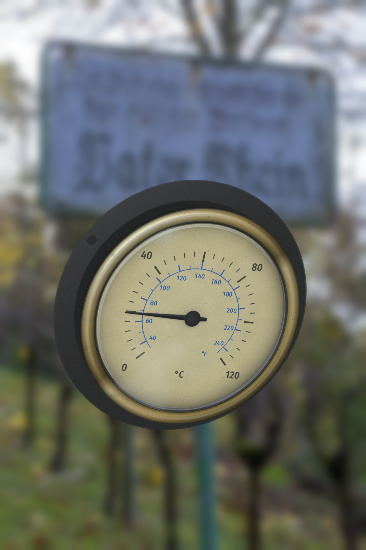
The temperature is 20°C
